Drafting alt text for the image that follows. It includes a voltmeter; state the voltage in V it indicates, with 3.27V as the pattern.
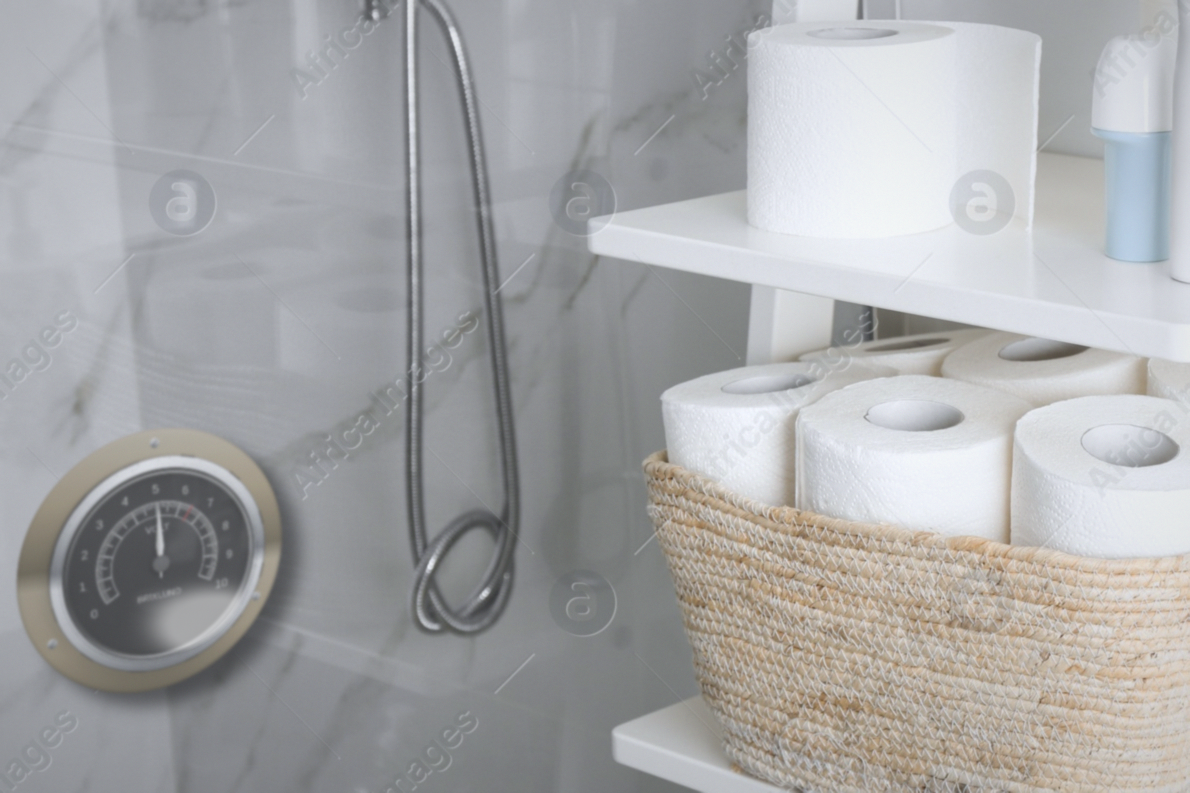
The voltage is 5V
